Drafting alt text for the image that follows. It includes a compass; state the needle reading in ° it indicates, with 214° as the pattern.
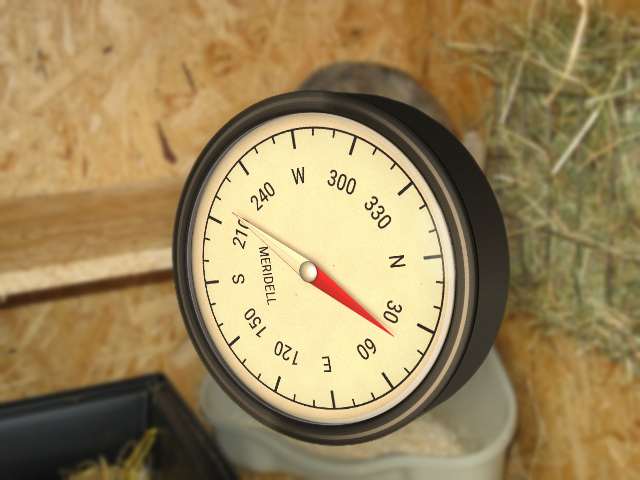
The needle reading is 40°
